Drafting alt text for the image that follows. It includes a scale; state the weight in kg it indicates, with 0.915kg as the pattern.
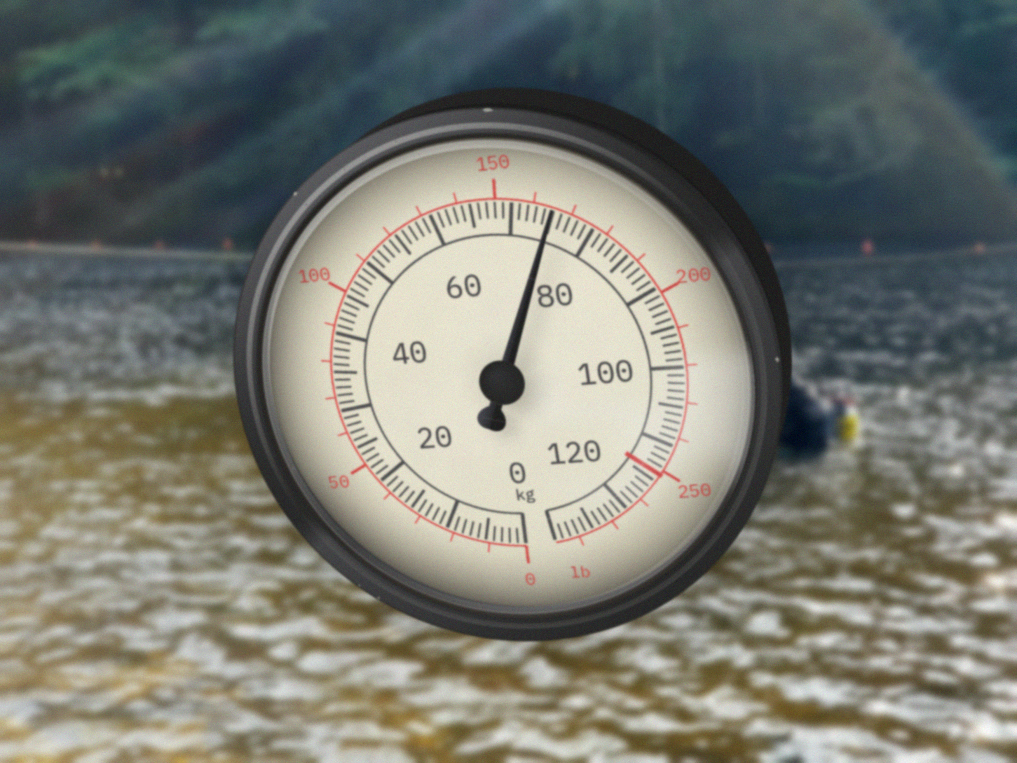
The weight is 75kg
